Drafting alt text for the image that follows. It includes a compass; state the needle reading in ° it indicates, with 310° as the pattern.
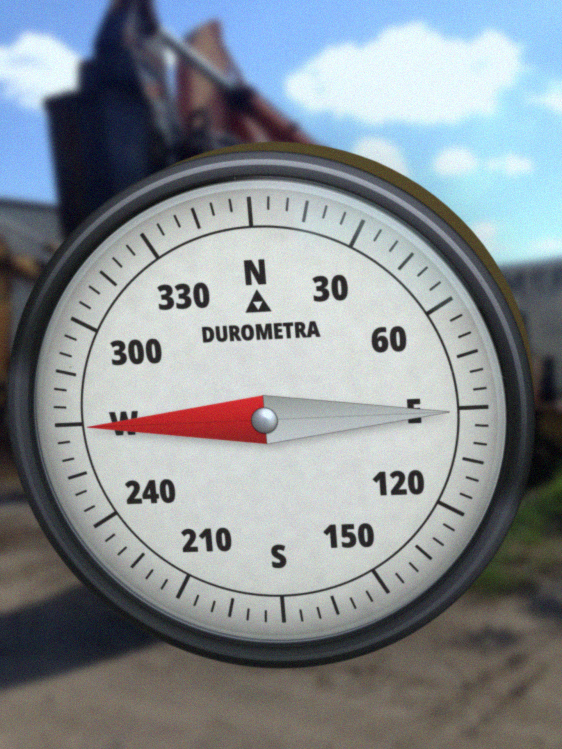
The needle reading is 270°
